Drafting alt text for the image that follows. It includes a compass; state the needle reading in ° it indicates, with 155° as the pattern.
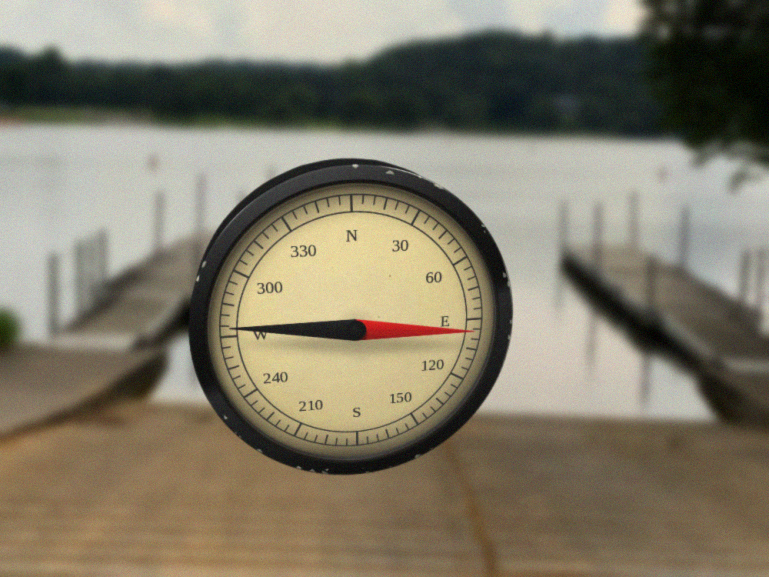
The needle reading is 95°
